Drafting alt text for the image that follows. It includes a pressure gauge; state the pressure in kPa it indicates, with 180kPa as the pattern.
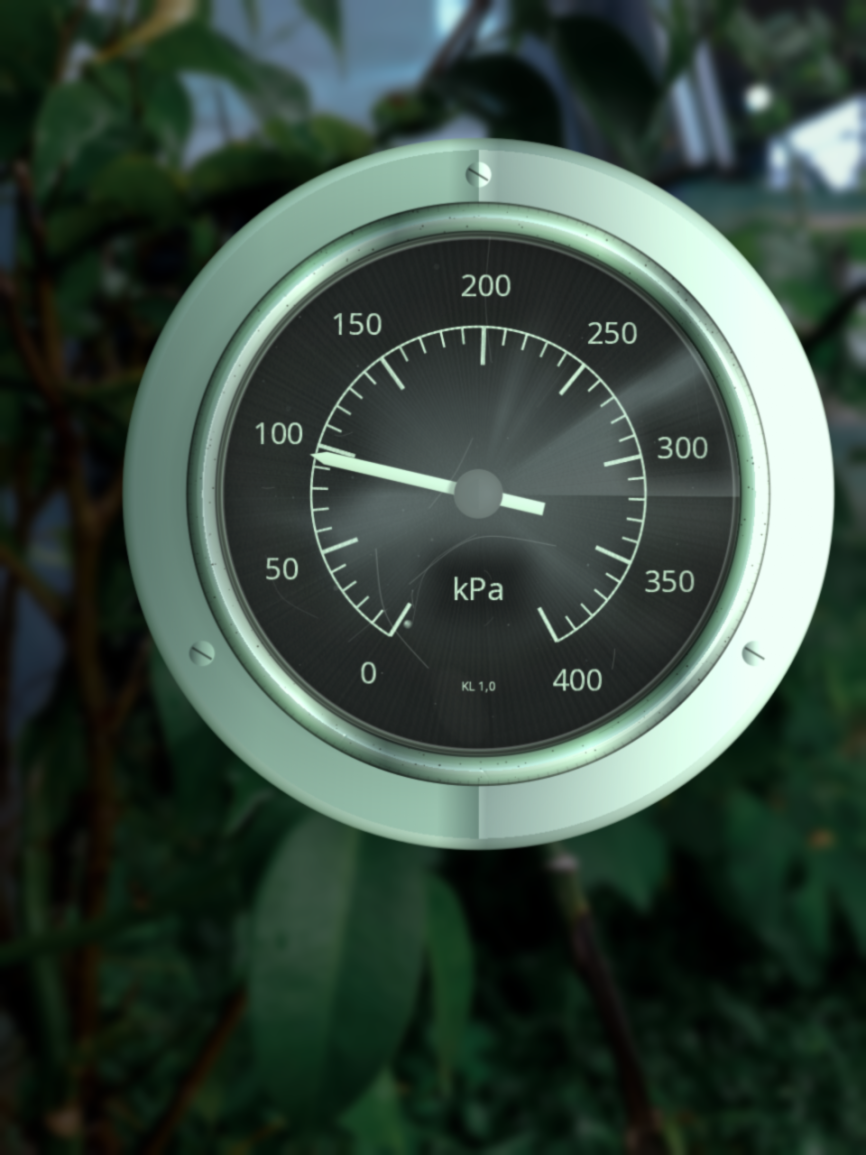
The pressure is 95kPa
